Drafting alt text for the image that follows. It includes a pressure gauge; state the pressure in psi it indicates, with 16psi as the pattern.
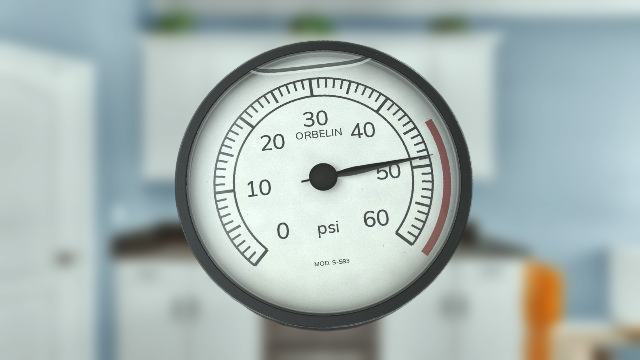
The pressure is 49psi
